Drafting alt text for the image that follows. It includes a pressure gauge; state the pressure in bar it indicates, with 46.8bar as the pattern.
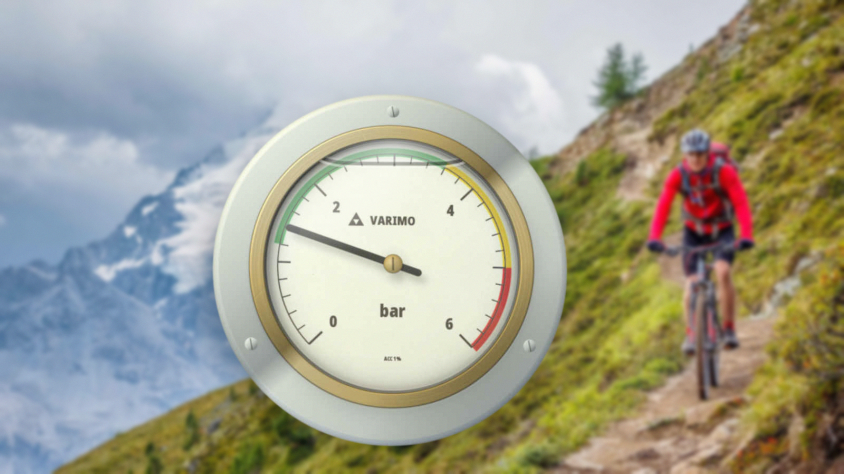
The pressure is 1.4bar
